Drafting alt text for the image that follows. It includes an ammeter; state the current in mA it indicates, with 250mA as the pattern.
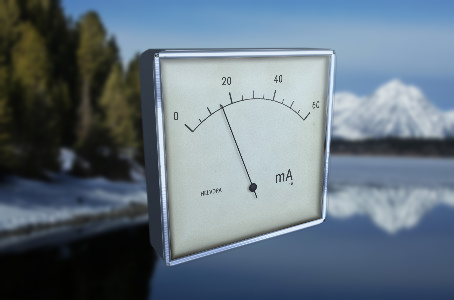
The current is 15mA
